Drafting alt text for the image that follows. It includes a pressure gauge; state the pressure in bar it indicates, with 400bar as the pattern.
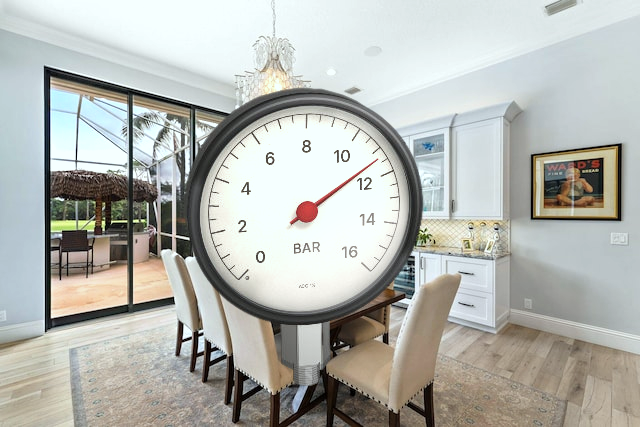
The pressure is 11.25bar
